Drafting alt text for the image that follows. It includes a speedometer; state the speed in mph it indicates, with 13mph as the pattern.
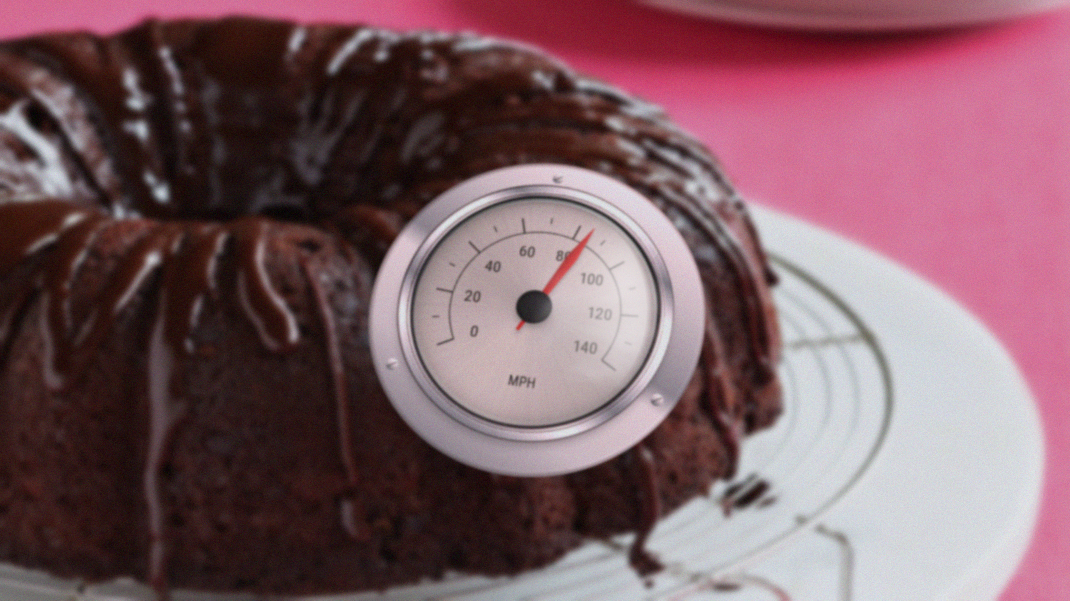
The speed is 85mph
